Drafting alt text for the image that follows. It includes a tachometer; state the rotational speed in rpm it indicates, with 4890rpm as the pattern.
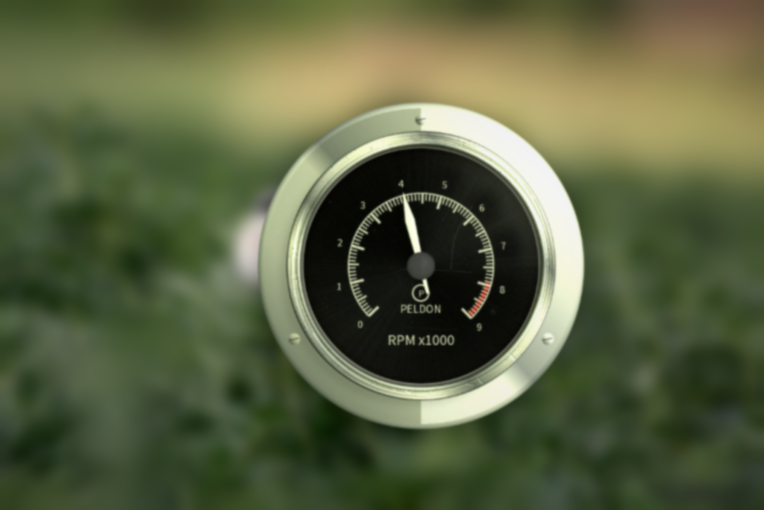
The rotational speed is 4000rpm
